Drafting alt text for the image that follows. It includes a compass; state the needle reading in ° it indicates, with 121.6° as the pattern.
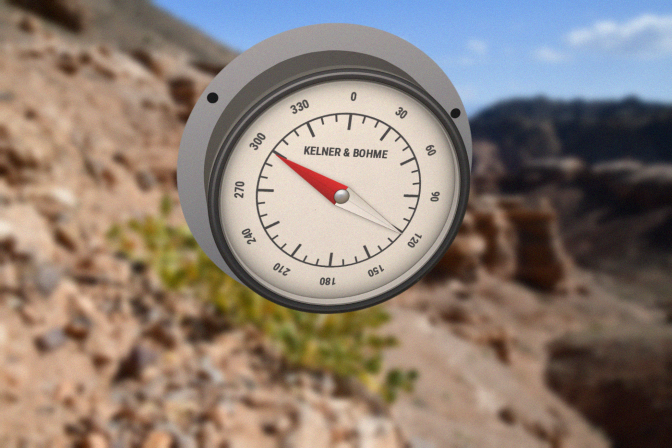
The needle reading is 300°
